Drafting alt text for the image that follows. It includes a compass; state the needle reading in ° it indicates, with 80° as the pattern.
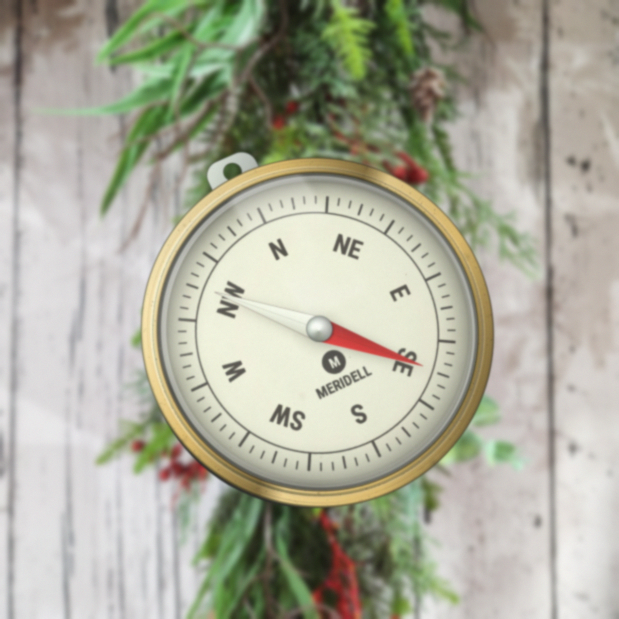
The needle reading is 135°
